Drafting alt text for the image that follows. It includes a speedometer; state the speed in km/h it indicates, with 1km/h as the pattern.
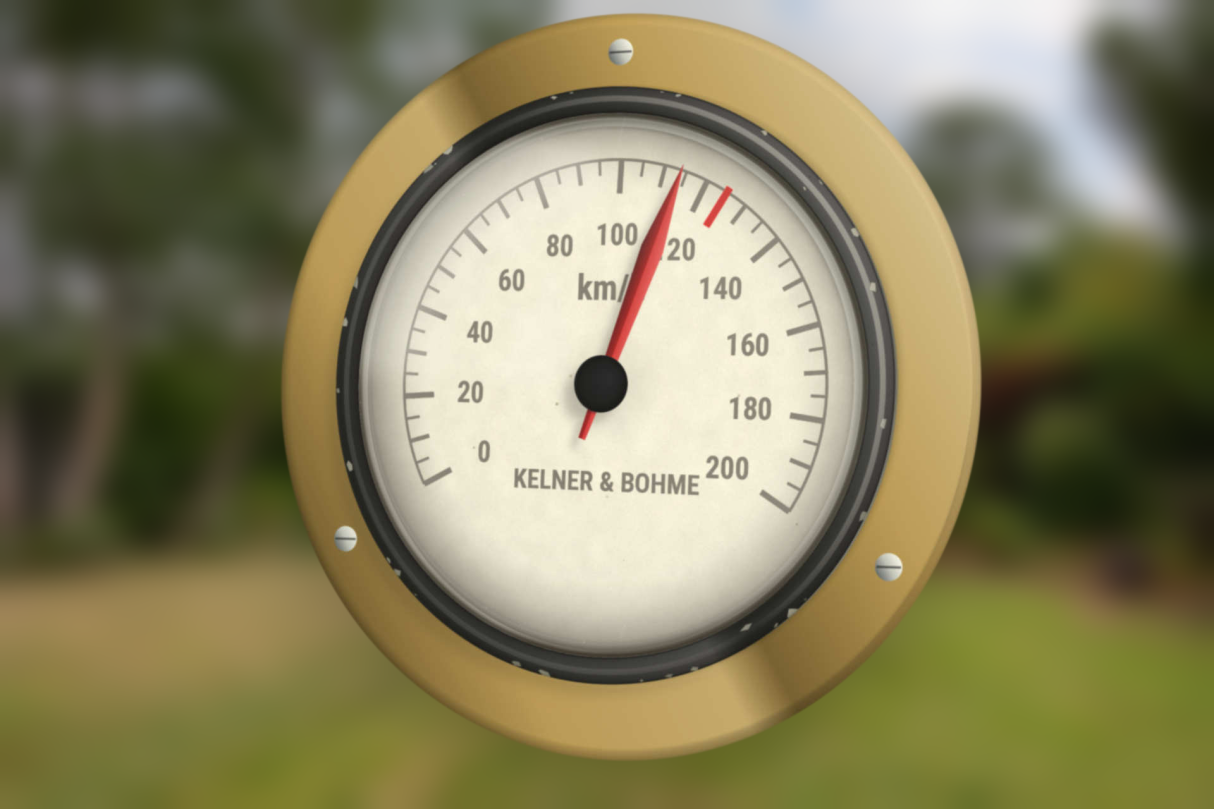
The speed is 115km/h
